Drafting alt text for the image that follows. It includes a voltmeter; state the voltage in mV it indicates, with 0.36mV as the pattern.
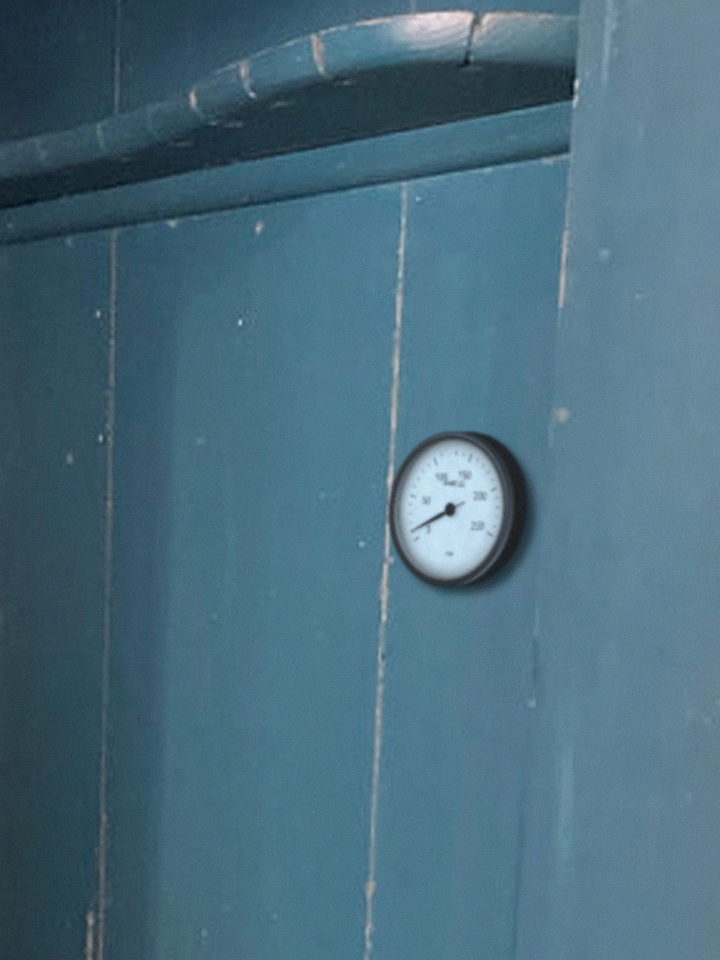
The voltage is 10mV
